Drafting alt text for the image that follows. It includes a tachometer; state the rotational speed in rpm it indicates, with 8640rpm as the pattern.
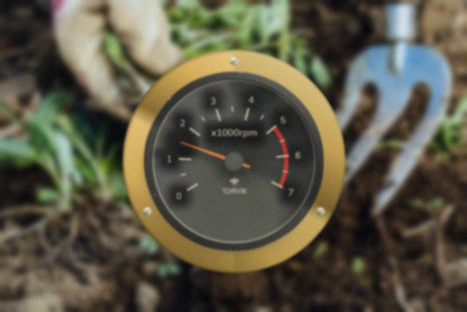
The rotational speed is 1500rpm
